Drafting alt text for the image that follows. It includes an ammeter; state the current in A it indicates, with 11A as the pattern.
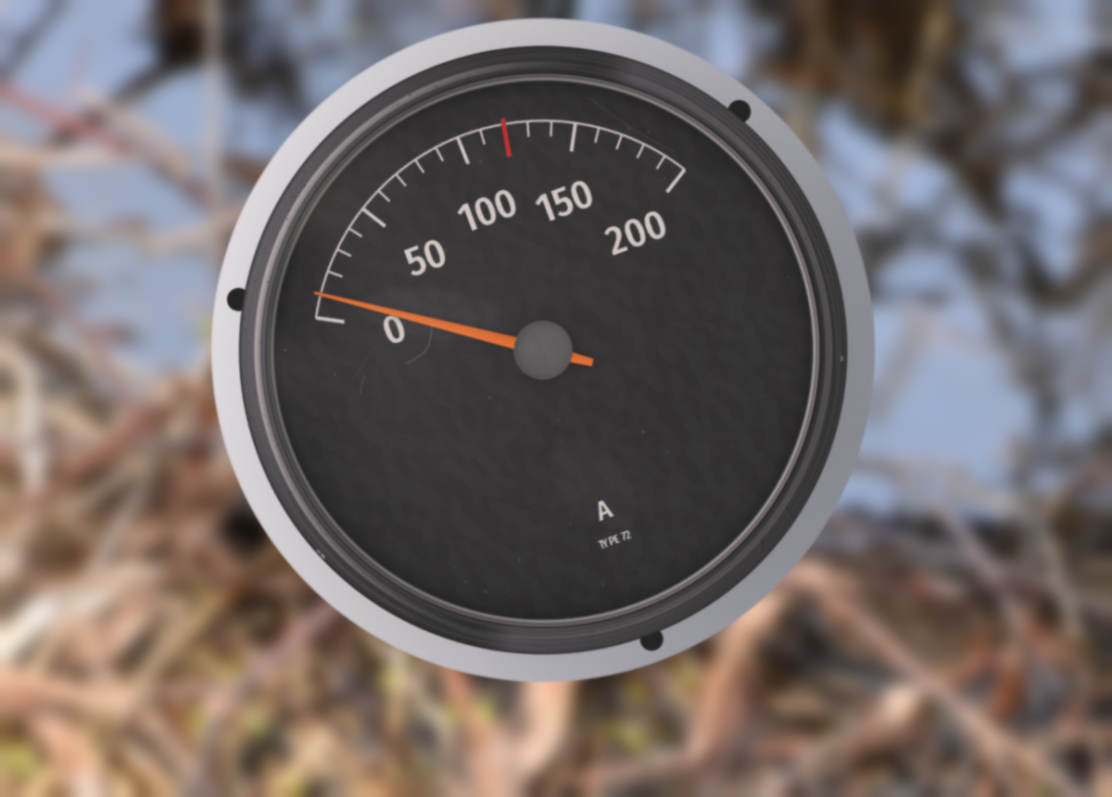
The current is 10A
